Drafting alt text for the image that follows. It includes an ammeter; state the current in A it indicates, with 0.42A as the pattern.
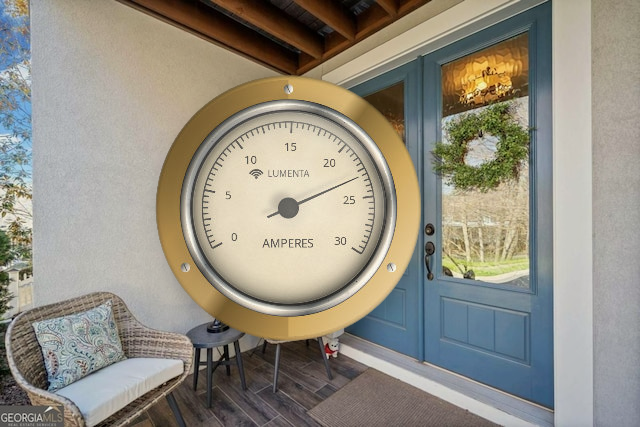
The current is 23A
